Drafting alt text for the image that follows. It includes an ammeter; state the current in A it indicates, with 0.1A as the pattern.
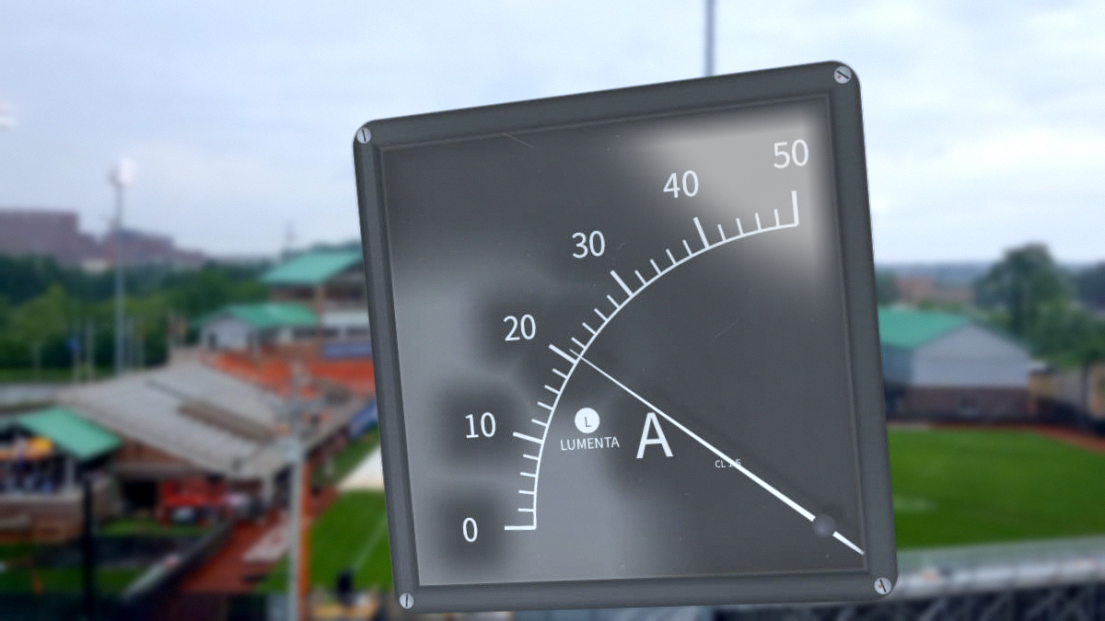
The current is 21A
